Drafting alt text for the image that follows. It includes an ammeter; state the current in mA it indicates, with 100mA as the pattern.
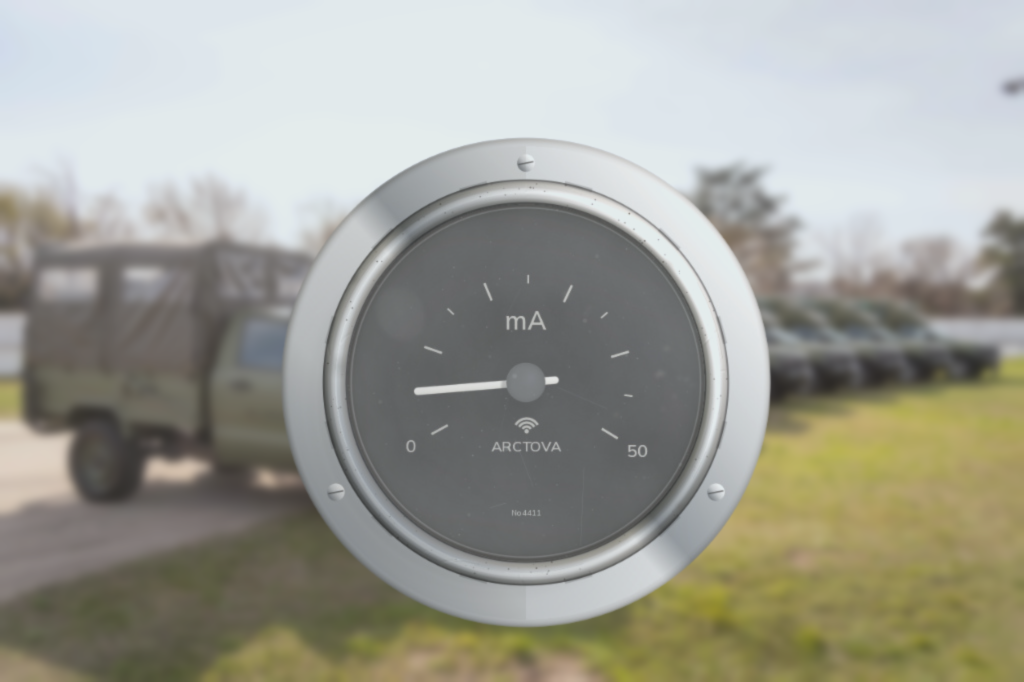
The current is 5mA
